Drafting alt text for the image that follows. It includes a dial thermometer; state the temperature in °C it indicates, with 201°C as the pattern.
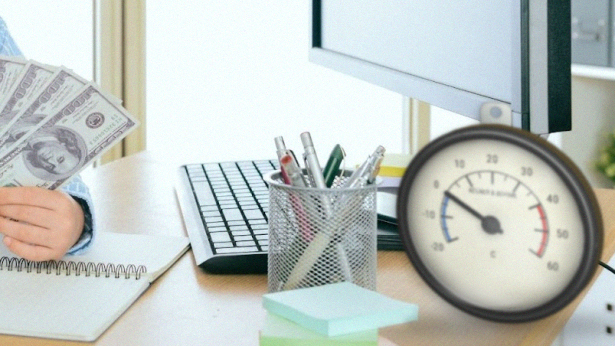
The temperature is 0°C
